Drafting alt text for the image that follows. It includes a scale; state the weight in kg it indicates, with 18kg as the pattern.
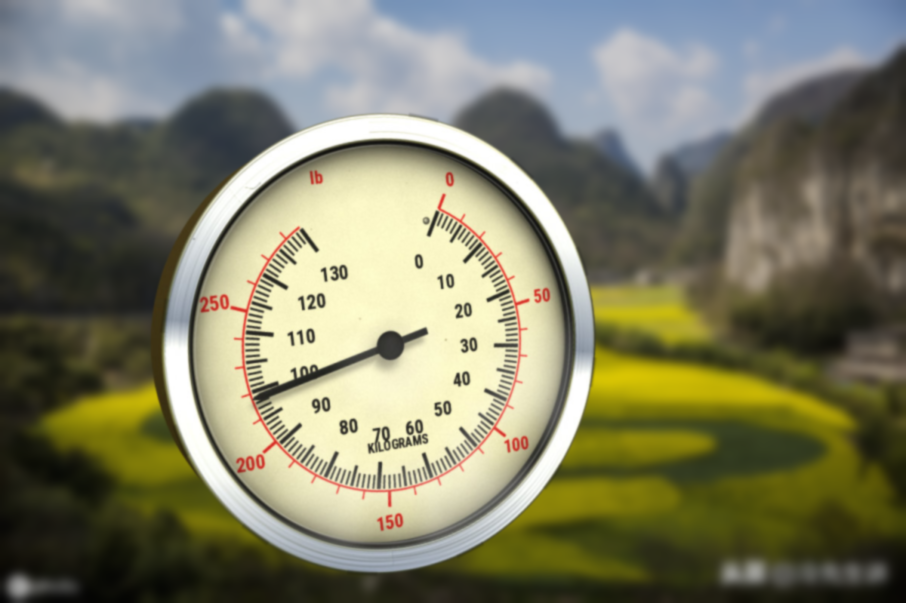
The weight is 99kg
